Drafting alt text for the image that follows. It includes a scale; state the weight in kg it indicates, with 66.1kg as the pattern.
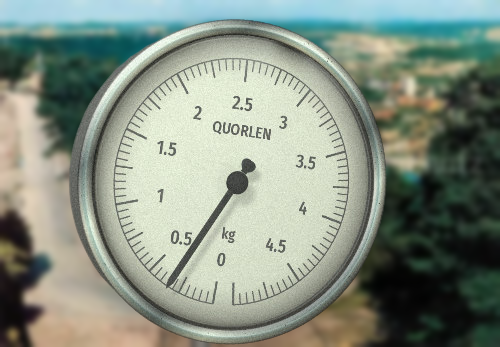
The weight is 0.35kg
